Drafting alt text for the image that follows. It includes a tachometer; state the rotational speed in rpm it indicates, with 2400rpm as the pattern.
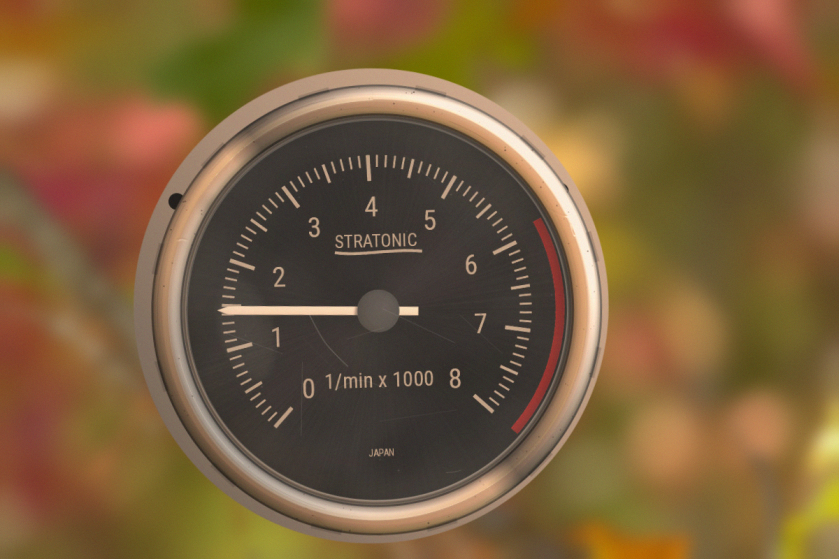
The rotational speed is 1450rpm
